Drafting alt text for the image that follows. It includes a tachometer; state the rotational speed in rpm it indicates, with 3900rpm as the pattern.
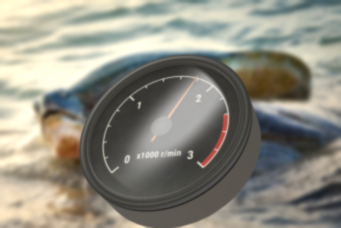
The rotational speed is 1800rpm
